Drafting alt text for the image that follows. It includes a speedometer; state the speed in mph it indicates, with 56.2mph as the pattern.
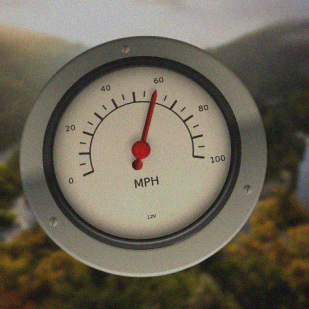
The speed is 60mph
